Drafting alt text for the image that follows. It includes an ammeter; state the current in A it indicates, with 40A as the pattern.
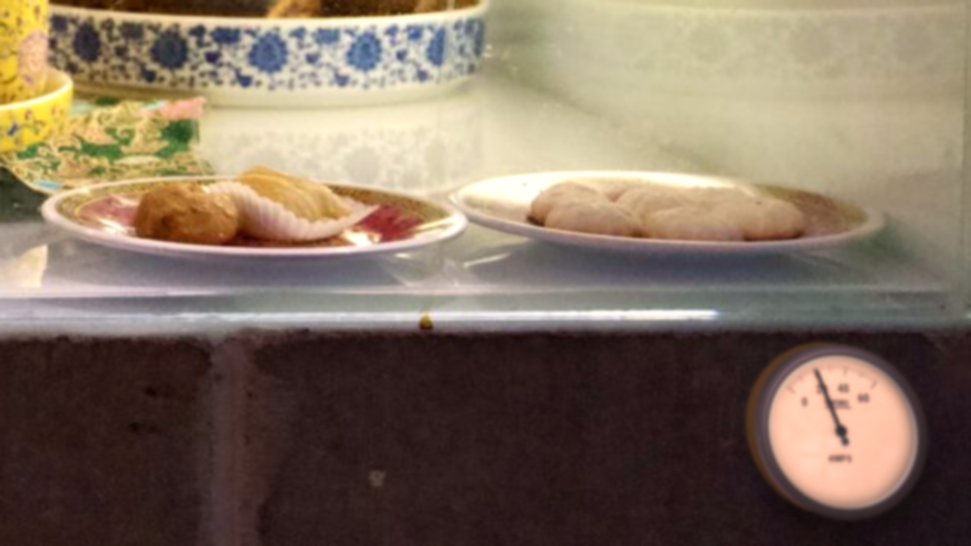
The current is 20A
